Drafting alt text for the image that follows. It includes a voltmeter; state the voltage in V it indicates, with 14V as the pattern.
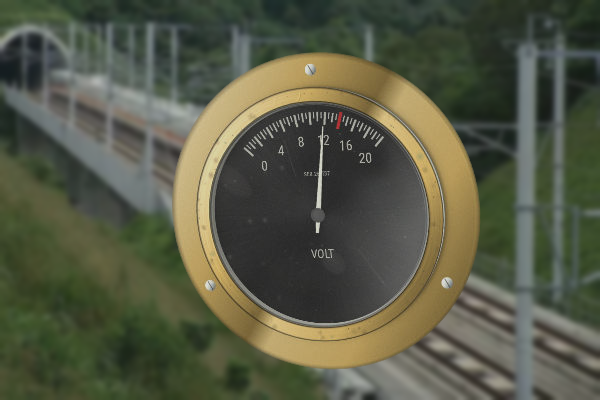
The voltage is 12V
